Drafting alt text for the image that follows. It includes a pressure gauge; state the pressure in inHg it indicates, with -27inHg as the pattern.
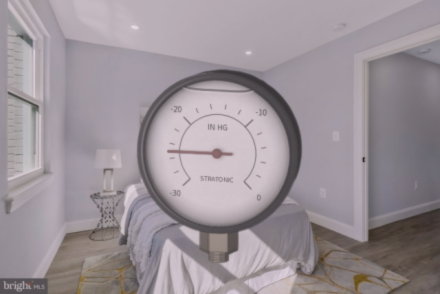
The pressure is -25inHg
